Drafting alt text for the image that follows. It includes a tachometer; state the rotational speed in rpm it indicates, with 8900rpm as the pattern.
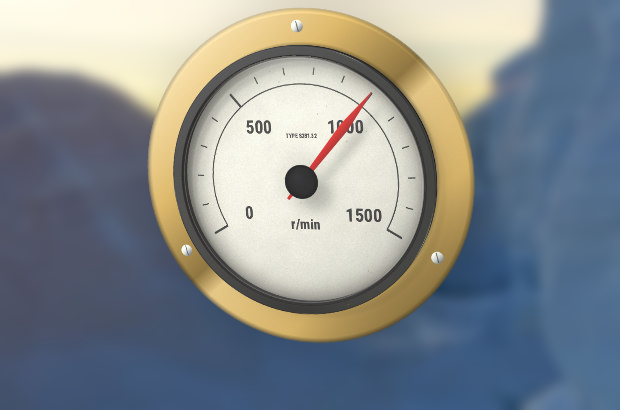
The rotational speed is 1000rpm
